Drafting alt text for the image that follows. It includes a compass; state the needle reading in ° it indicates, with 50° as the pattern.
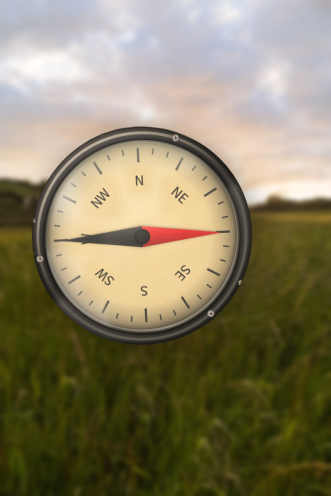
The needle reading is 90°
